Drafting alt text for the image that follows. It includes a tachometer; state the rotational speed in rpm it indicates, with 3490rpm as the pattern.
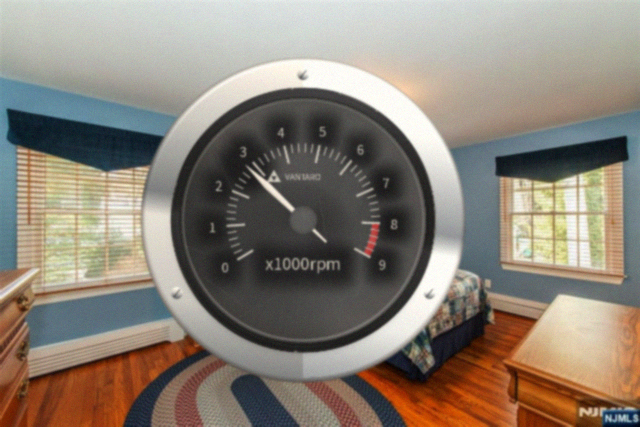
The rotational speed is 2800rpm
